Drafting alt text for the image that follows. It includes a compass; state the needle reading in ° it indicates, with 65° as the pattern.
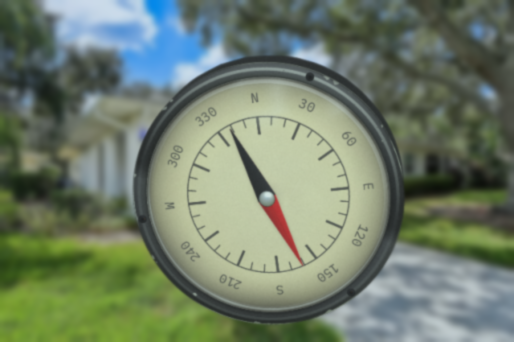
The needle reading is 160°
